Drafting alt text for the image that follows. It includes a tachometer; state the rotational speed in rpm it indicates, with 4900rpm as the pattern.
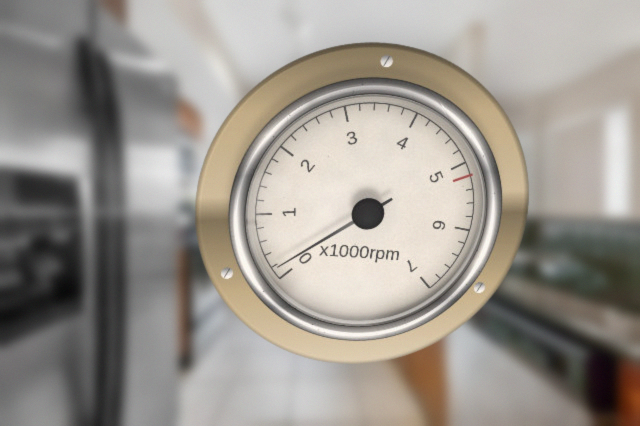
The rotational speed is 200rpm
